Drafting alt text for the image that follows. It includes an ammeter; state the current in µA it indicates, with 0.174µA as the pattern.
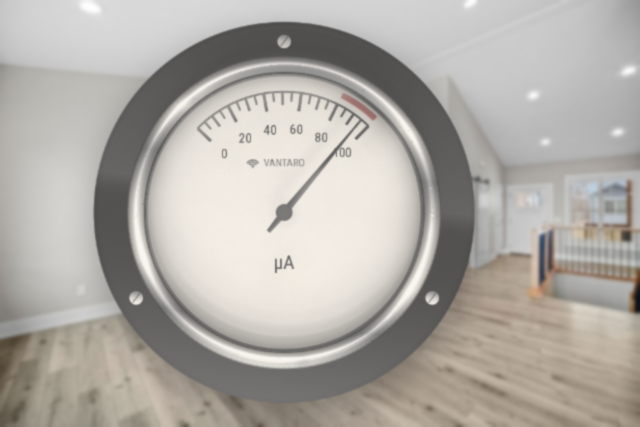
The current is 95µA
